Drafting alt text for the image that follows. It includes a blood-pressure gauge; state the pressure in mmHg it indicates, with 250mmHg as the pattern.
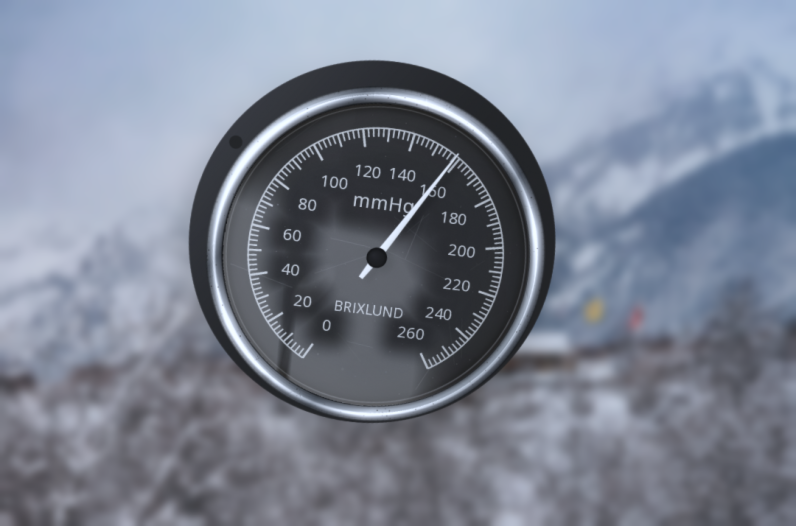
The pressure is 158mmHg
